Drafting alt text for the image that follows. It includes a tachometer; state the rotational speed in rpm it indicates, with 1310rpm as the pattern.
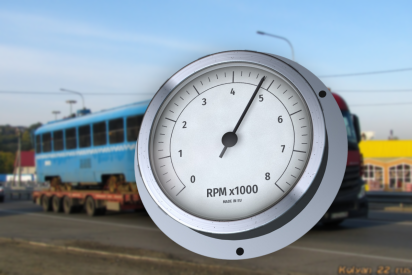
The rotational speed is 4800rpm
